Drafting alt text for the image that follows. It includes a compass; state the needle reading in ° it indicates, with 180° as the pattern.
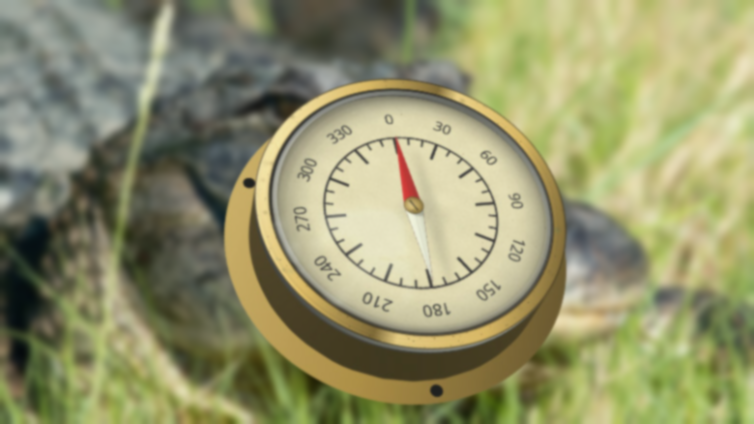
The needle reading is 0°
